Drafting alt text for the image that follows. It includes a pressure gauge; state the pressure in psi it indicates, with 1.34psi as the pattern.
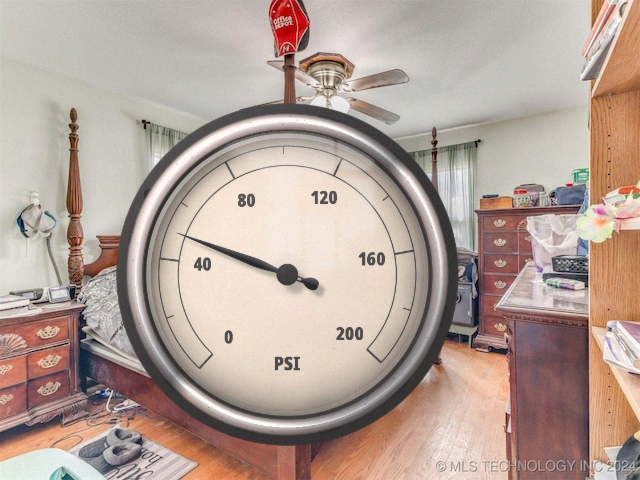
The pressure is 50psi
